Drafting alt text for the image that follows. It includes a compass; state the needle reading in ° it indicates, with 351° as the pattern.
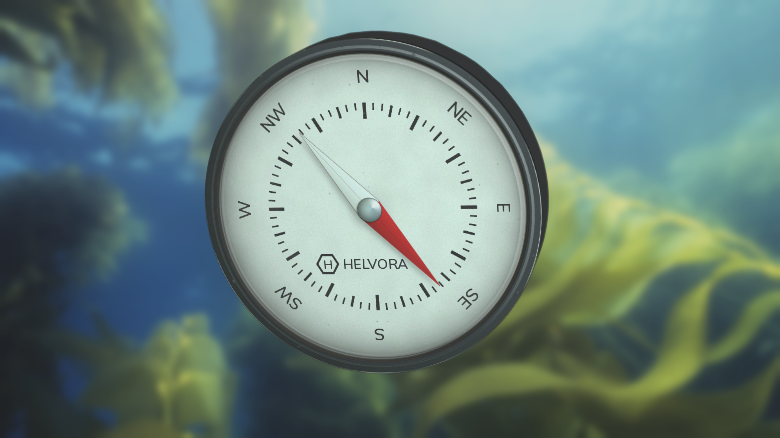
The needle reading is 140°
